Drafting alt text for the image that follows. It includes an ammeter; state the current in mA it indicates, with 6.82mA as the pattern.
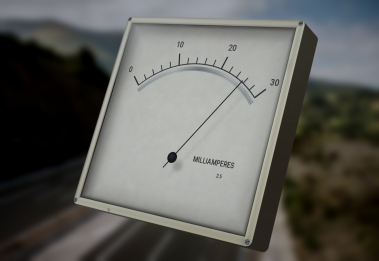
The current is 26mA
